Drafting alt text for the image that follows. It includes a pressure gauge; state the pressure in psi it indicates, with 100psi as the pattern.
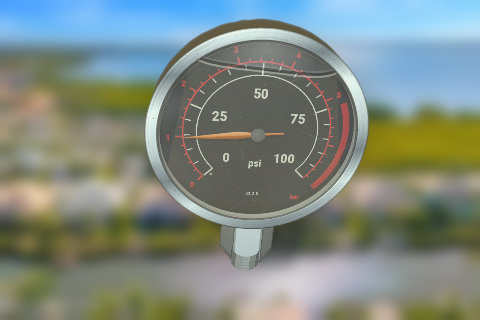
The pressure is 15psi
